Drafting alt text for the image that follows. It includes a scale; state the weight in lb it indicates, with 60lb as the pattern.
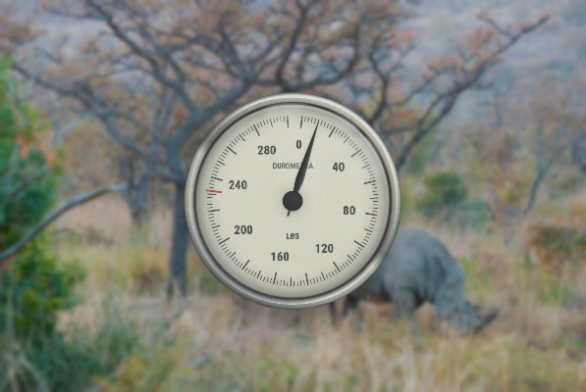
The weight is 10lb
